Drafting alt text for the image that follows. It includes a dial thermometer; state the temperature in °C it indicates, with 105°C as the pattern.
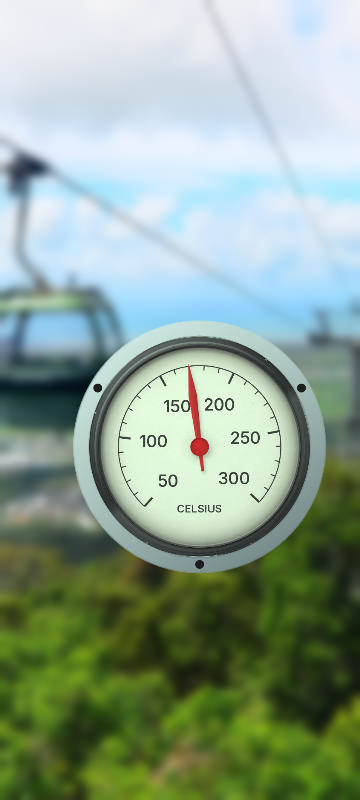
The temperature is 170°C
